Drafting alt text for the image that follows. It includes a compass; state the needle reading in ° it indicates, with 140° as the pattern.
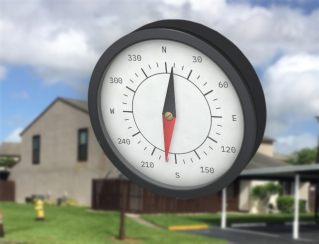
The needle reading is 190°
